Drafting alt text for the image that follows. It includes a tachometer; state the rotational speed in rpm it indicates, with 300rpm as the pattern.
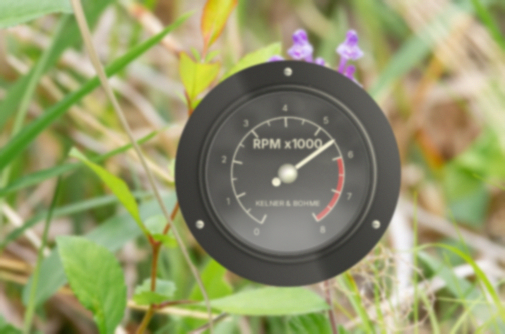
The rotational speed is 5500rpm
